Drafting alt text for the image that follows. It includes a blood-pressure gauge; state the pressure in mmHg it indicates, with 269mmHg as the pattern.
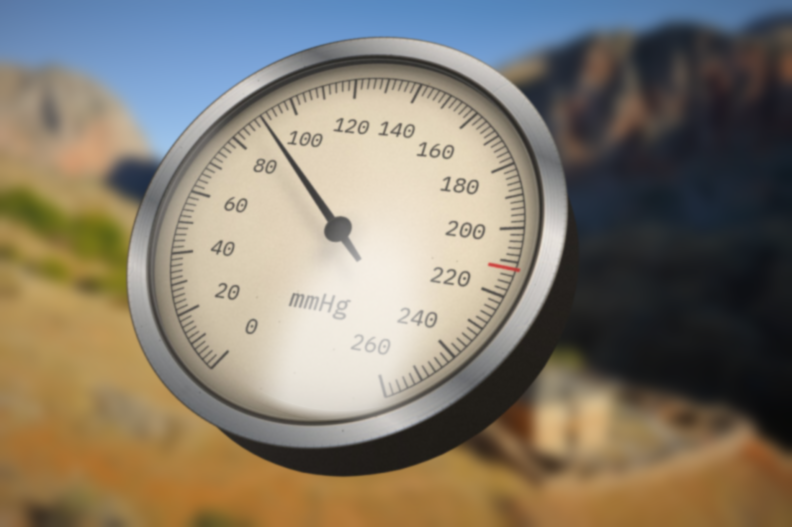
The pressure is 90mmHg
